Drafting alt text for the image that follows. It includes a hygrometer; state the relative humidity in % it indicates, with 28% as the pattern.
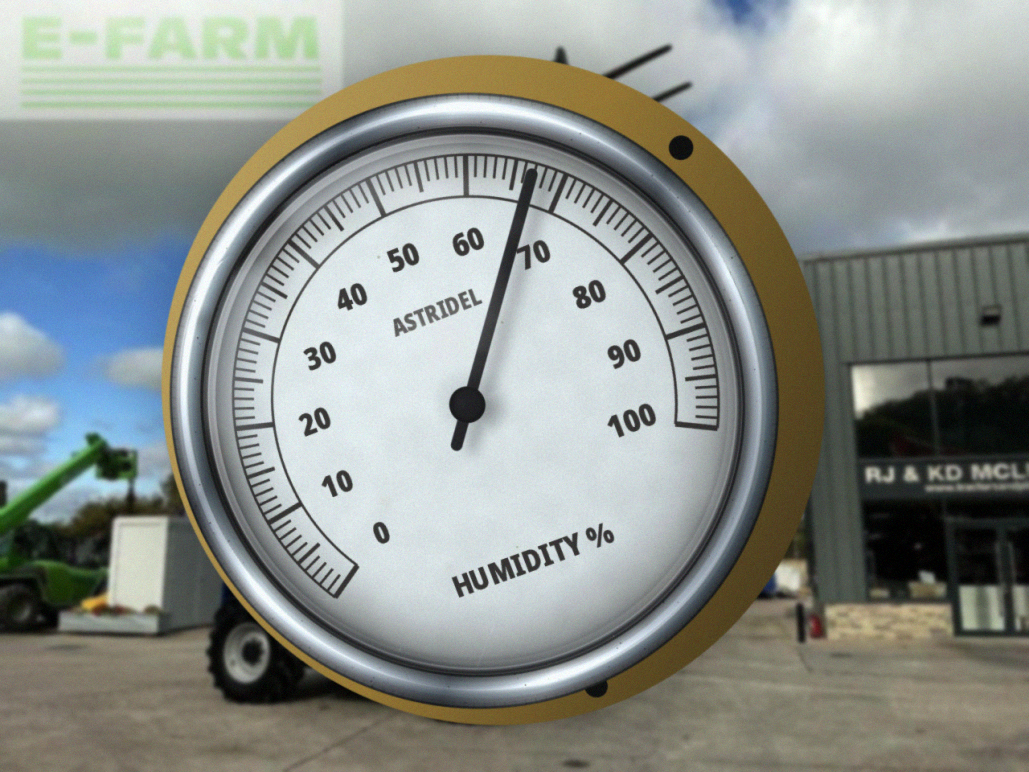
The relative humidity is 67%
